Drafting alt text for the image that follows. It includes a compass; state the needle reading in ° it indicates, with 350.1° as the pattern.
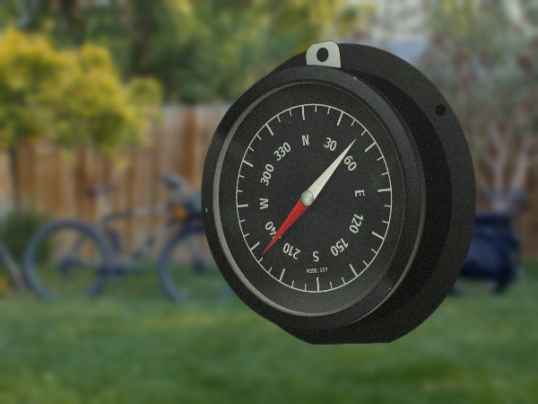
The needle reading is 230°
